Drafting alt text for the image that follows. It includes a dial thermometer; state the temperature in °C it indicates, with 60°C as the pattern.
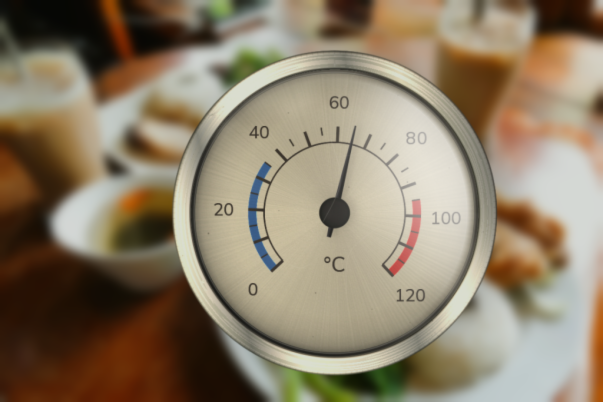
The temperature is 65°C
